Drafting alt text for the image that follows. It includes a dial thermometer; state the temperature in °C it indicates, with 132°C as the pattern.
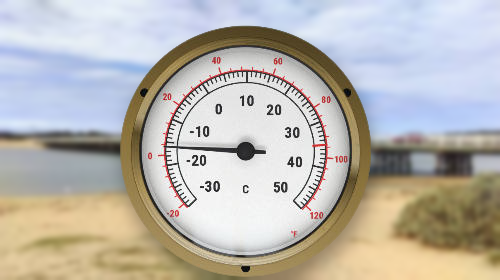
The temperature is -16°C
